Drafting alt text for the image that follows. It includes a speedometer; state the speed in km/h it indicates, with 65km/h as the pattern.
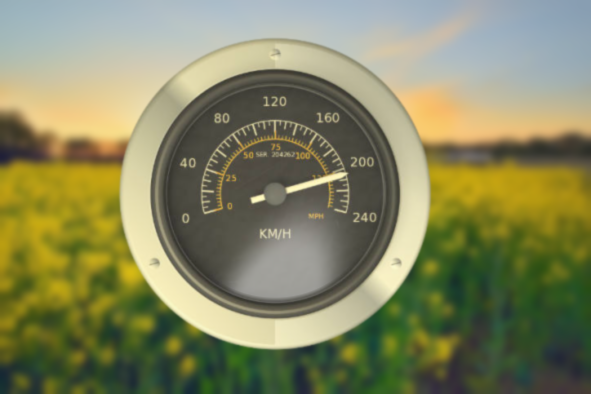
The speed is 205km/h
